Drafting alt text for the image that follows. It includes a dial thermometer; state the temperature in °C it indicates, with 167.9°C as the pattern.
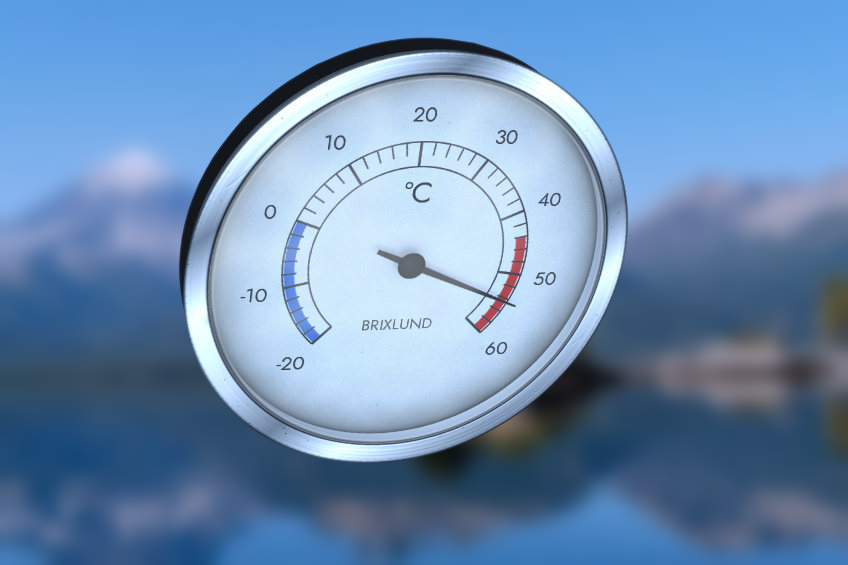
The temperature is 54°C
